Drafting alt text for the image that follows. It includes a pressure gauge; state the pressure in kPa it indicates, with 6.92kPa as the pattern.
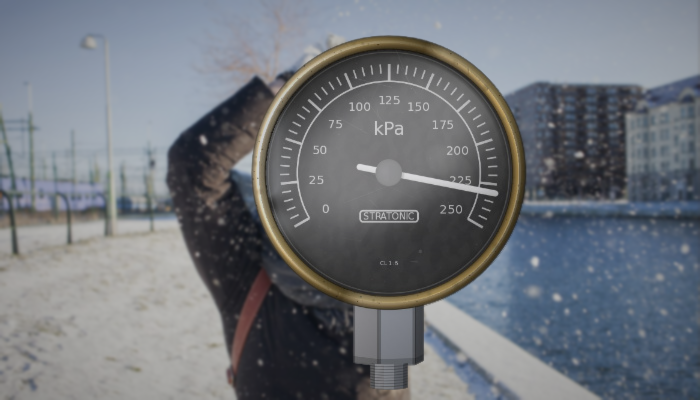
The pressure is 230kPa
